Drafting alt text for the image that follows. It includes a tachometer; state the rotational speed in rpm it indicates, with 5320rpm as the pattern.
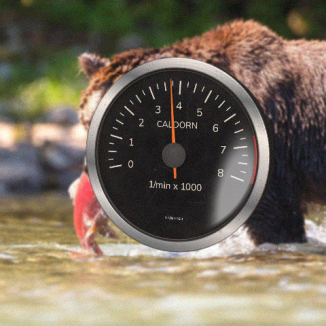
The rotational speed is 3750rpm
